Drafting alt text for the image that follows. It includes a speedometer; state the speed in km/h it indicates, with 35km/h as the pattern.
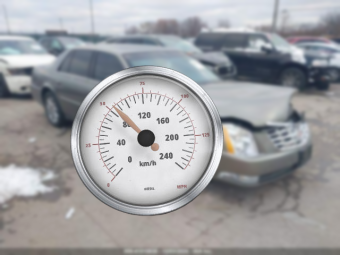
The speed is 85km/h
